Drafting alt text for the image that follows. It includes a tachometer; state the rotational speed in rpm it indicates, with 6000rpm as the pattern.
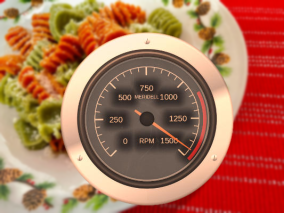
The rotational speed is 1450rpm
